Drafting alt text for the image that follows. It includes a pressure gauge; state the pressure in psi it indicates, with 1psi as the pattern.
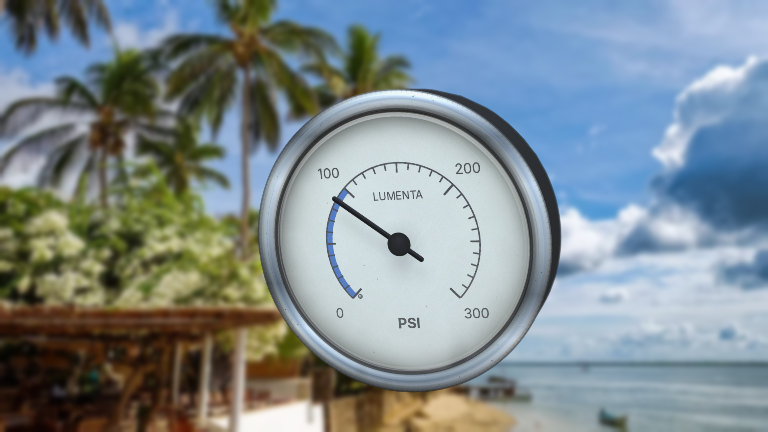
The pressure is 90psi
